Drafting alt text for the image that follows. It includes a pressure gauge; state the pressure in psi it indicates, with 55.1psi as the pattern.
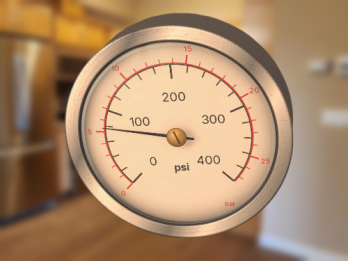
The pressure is 80psi
